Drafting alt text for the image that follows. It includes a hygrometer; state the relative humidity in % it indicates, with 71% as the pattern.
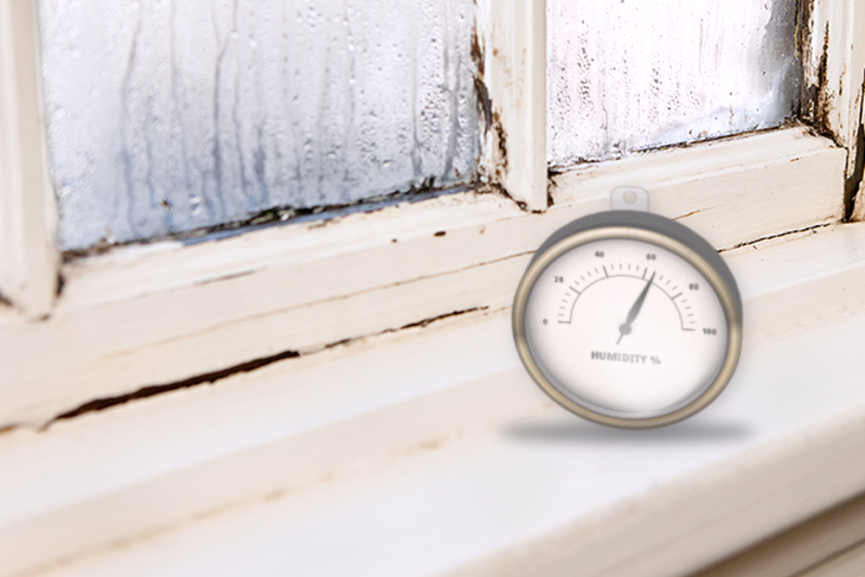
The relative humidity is 64%
